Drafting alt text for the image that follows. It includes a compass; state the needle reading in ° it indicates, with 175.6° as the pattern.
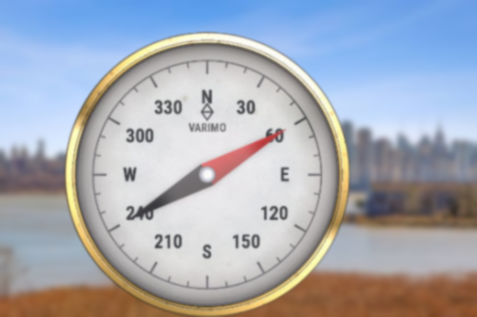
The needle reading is 60°
